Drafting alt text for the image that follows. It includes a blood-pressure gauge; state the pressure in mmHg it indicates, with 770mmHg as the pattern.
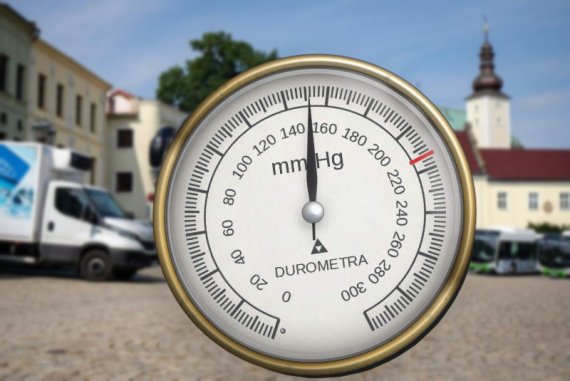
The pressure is 152mmHg
